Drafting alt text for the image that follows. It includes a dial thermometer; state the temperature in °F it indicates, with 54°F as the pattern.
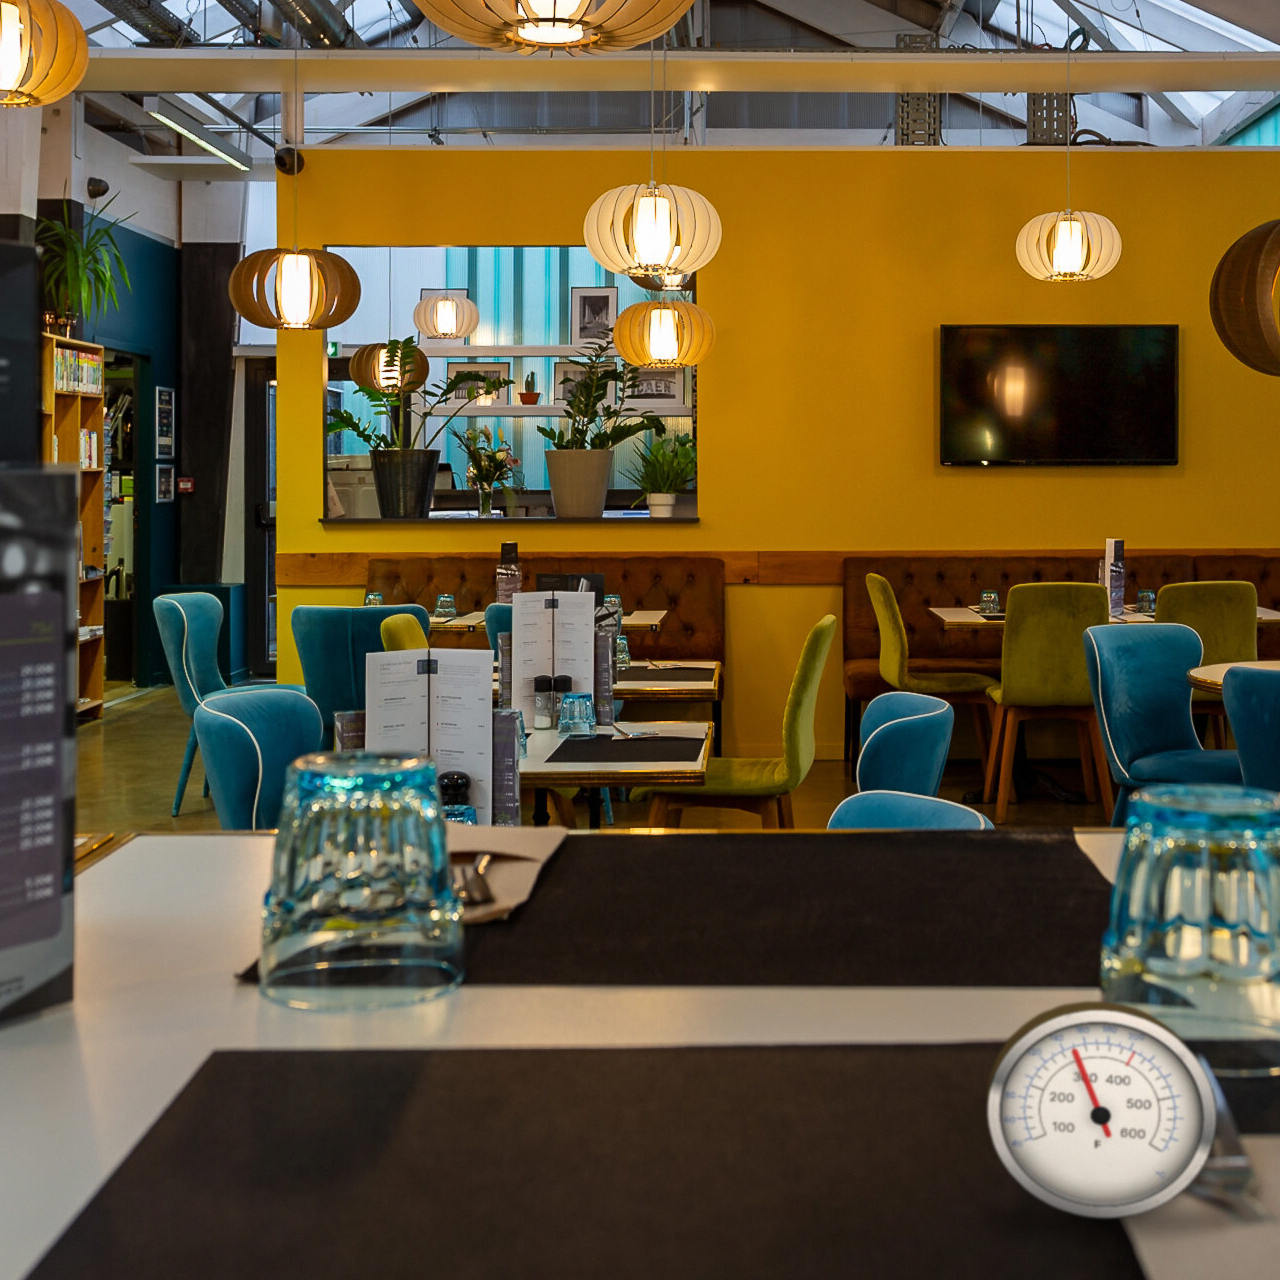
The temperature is 300°F
